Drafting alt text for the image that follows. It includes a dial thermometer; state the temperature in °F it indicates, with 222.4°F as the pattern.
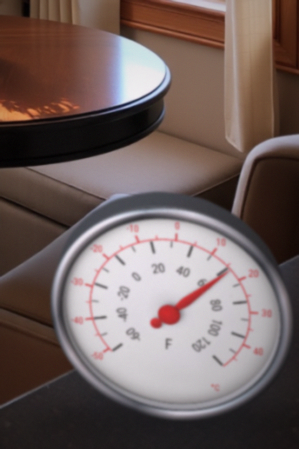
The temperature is 60°F
